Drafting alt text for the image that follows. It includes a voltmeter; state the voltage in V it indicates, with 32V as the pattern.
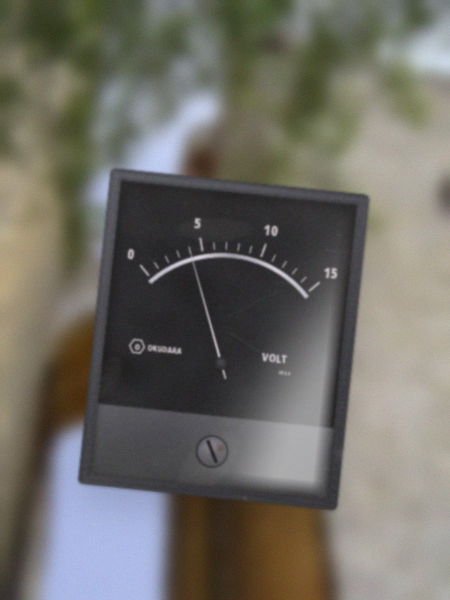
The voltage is 4V
